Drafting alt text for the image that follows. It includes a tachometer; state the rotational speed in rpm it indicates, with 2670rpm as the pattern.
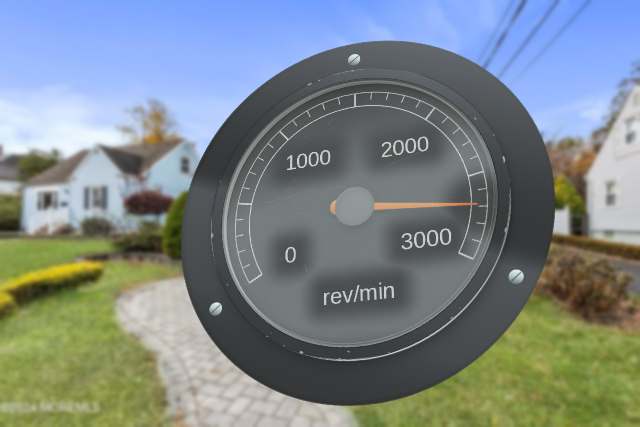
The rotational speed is 2700rpm
